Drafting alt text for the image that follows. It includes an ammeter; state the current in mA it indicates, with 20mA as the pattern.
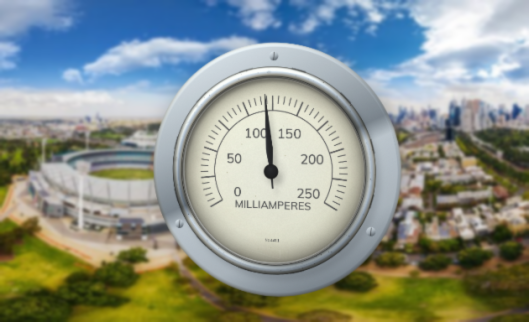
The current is 120mA
